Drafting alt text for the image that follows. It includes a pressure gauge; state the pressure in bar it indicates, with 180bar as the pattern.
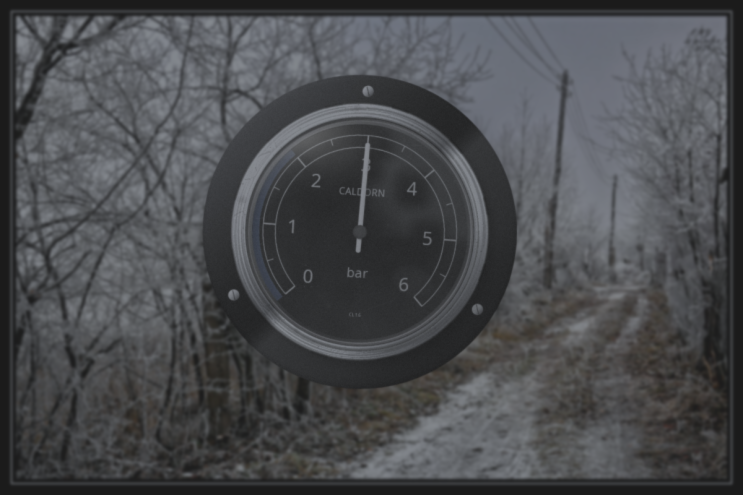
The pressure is 3bar
